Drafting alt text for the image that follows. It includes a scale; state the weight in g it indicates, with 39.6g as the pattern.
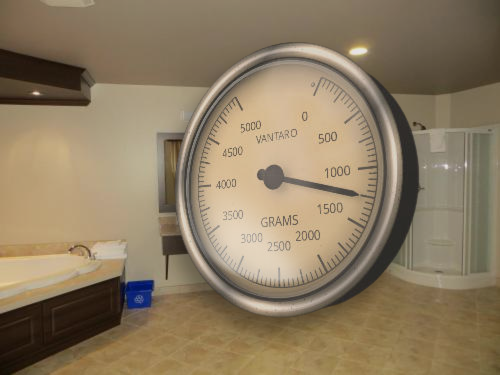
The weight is 1250g
